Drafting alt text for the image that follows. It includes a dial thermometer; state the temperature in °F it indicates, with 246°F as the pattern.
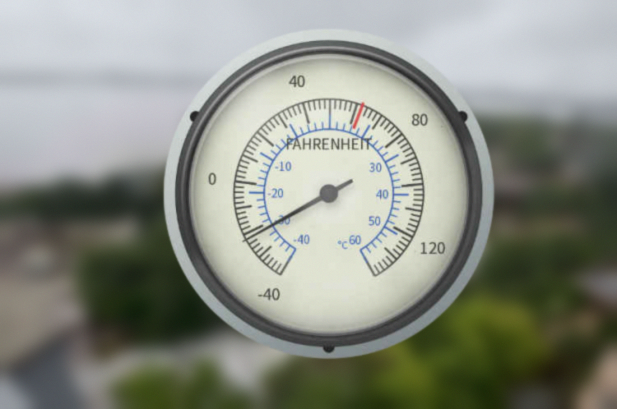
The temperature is -22°F
